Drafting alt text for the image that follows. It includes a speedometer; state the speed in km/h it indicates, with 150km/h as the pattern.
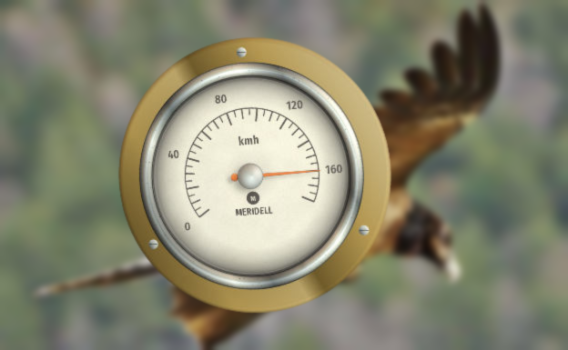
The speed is 160km/h
